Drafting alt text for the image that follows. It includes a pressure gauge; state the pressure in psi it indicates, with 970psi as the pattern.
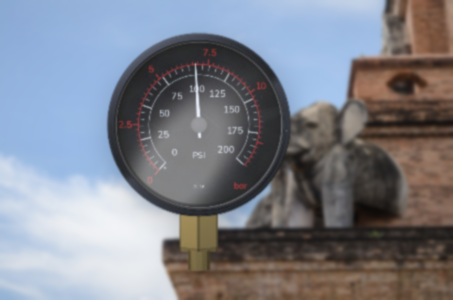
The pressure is 100psi
